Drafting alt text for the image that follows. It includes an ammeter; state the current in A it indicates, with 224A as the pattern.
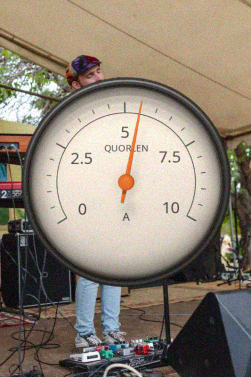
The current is 5.5A
